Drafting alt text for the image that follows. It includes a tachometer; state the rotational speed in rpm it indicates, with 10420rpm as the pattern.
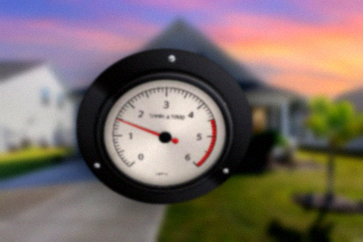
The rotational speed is 1500rpm
